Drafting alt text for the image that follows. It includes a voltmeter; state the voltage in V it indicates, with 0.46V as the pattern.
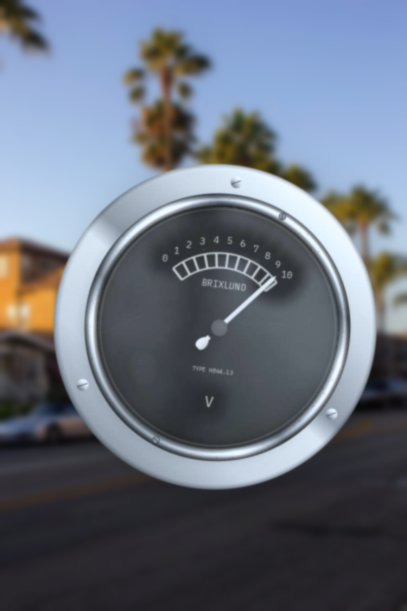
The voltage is 9.5V
